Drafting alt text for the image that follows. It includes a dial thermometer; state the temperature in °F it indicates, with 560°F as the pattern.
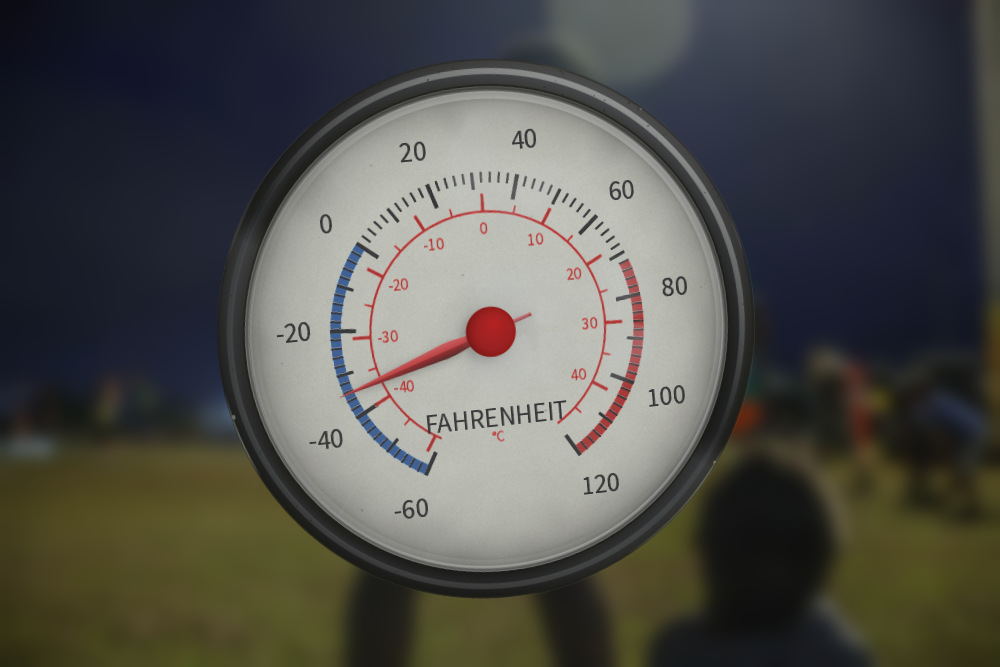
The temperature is -34°F
